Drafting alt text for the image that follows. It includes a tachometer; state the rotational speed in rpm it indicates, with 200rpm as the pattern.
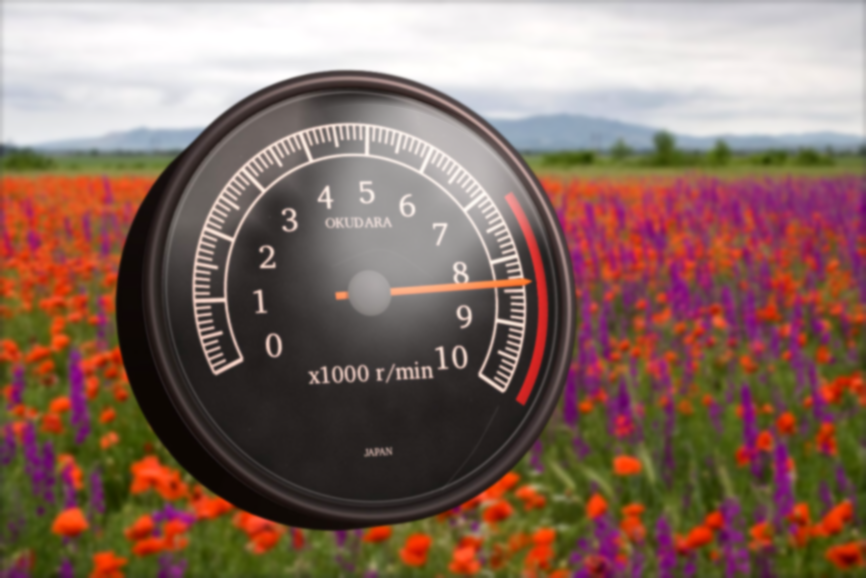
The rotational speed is 8400rpm
